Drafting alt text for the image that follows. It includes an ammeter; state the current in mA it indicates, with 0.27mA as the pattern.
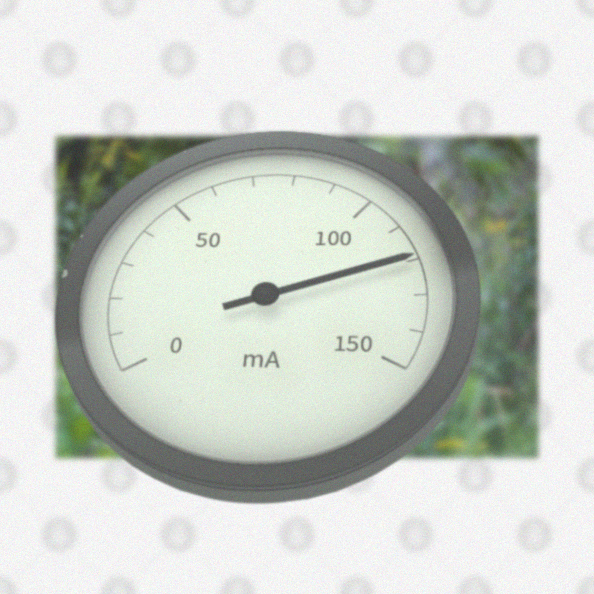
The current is 120mA
